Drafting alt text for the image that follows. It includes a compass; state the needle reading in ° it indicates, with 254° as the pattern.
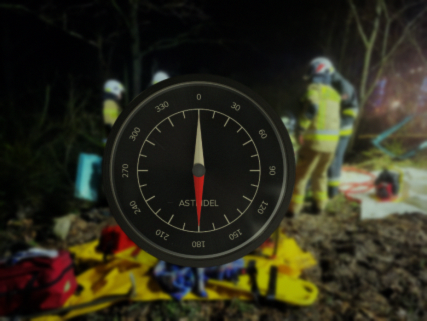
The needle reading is 180°
